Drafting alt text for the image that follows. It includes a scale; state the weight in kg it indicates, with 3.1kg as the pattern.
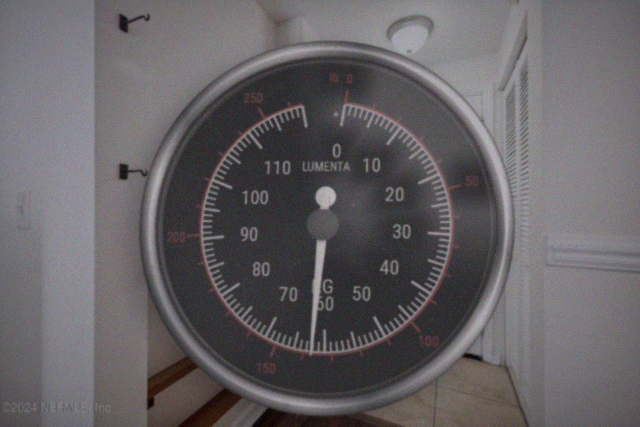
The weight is 62kg
